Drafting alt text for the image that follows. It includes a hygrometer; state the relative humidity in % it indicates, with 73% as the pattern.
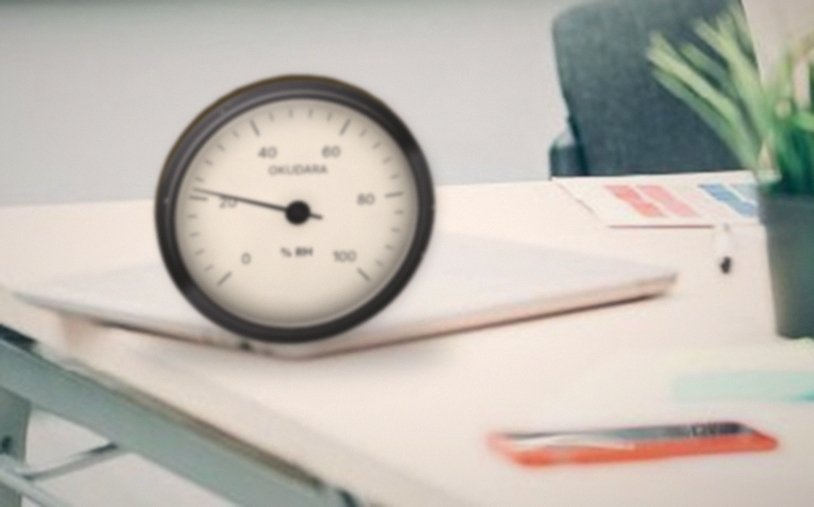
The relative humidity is 22%
